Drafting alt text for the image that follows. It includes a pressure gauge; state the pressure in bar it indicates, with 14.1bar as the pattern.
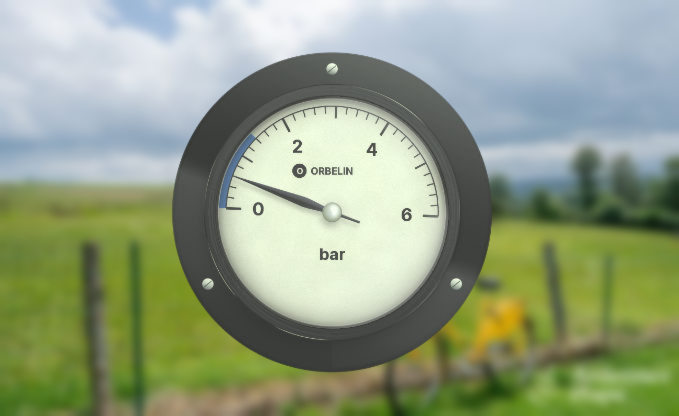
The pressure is 0.6bar
